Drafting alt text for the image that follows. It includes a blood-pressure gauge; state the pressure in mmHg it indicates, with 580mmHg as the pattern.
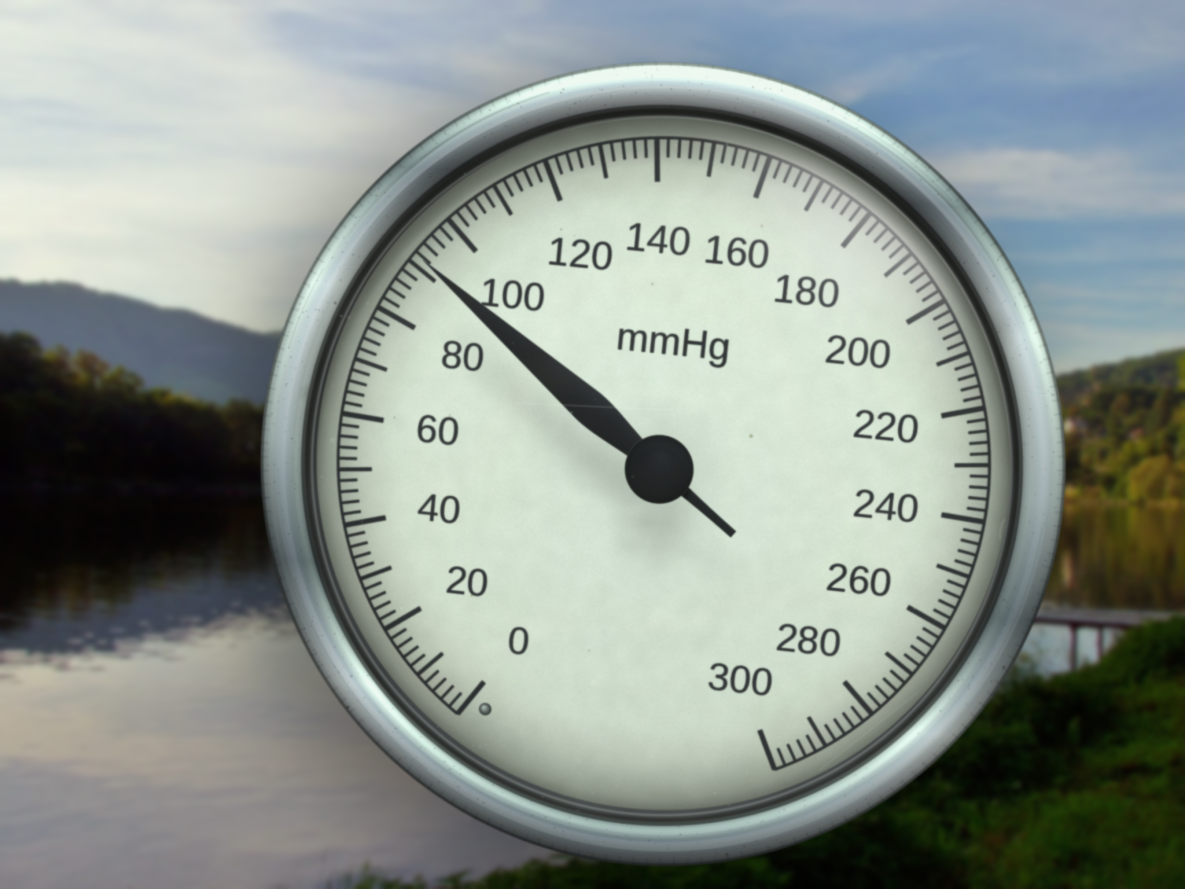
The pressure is 92mmHg
